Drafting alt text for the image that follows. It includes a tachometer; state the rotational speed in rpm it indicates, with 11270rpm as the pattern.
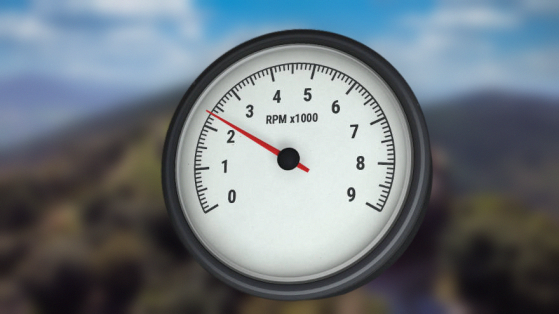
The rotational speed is 2300rpm
